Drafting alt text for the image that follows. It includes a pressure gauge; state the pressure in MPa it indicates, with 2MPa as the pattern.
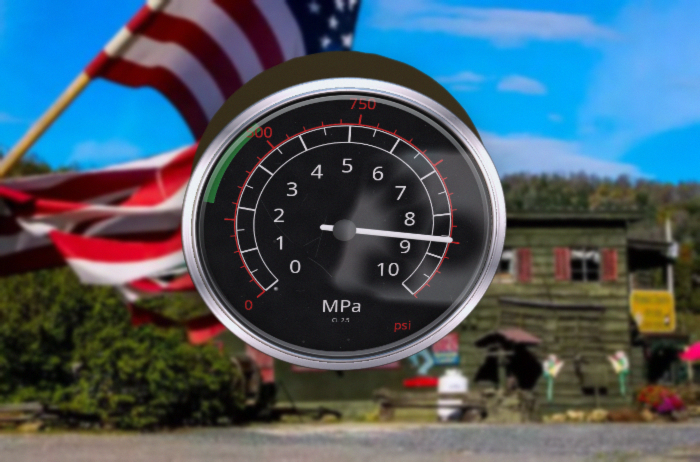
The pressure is 8.5MPa
